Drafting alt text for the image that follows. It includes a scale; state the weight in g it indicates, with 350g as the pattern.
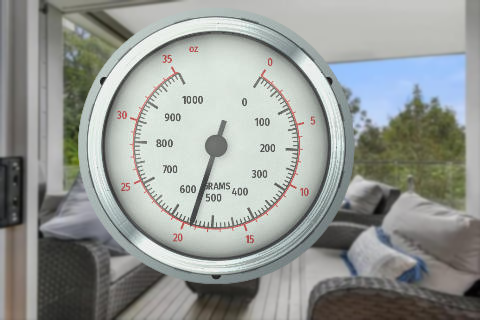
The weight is 550g
